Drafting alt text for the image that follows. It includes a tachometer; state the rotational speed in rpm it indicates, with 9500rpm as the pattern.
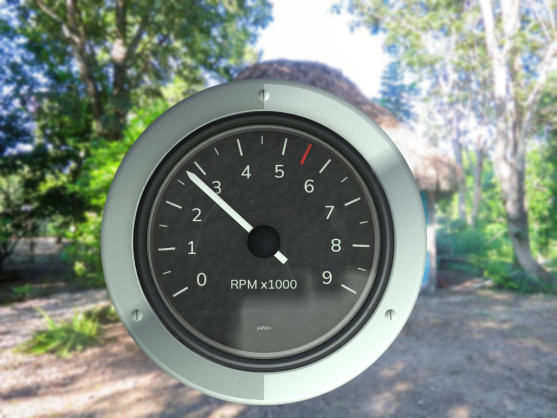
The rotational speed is 2750rpm
